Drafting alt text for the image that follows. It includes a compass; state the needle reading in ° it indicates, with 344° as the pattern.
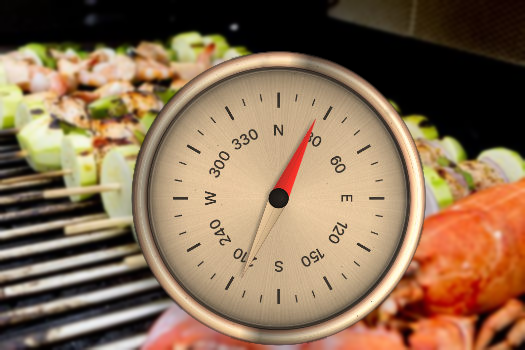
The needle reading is 25°
